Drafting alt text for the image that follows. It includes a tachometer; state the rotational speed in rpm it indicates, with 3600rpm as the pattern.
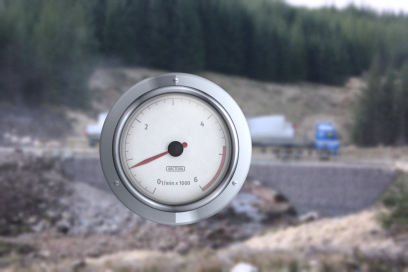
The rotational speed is 800rpm
